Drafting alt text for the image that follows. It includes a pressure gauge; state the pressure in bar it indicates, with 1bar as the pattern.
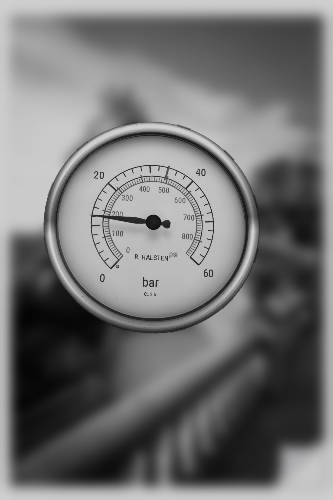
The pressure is 12bar
